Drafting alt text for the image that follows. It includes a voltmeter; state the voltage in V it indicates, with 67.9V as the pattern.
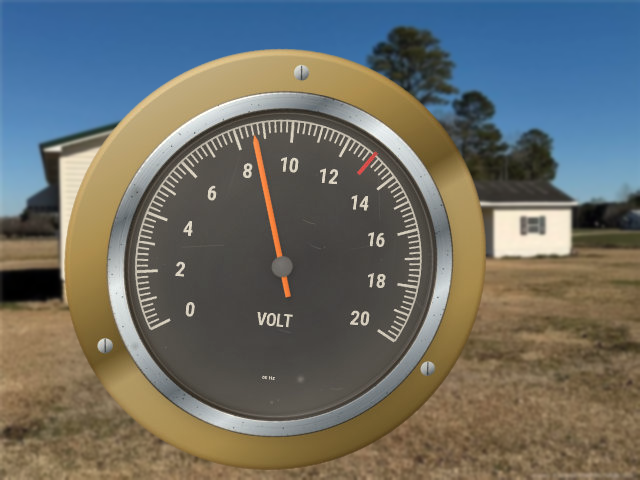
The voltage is 8.6V
